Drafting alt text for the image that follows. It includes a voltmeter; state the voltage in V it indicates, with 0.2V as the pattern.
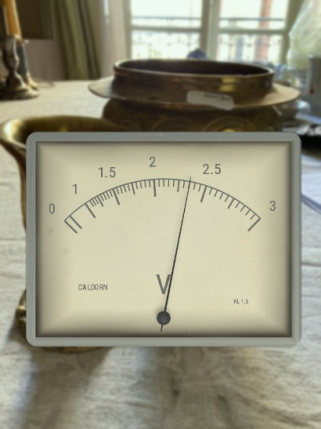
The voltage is 2.35V
